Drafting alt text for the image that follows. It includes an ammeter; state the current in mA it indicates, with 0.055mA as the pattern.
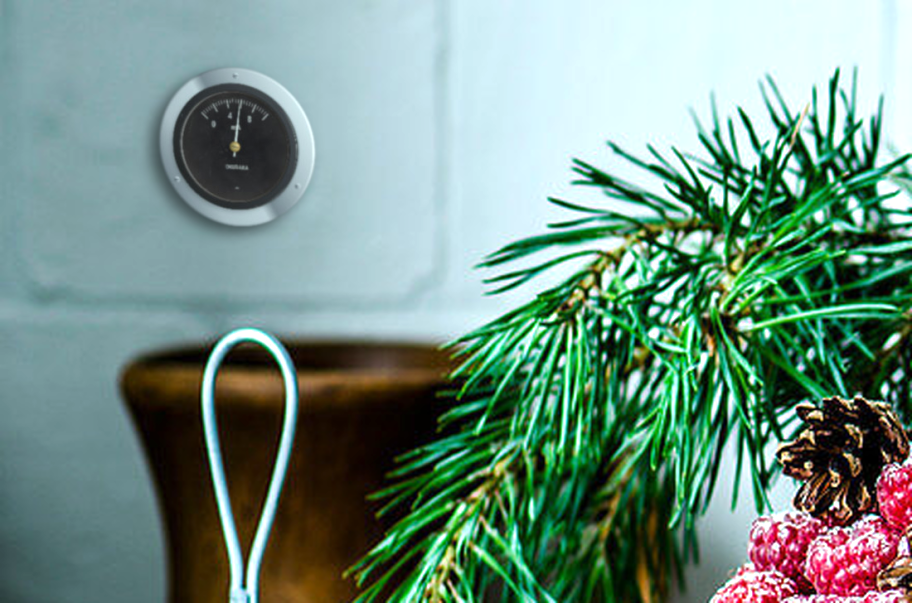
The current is 6mA
